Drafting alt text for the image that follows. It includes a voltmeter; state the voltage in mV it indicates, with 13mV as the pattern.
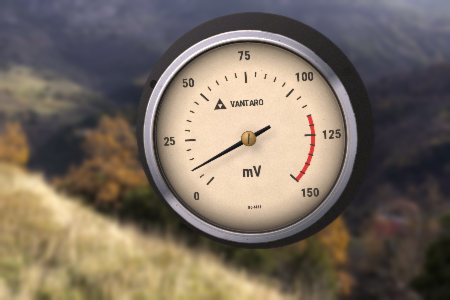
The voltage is 10mV
